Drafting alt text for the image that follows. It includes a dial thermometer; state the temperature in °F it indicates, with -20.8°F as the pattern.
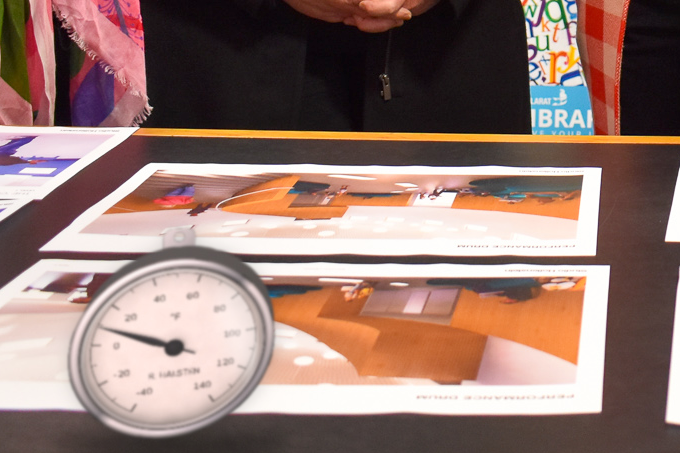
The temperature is 10°F
